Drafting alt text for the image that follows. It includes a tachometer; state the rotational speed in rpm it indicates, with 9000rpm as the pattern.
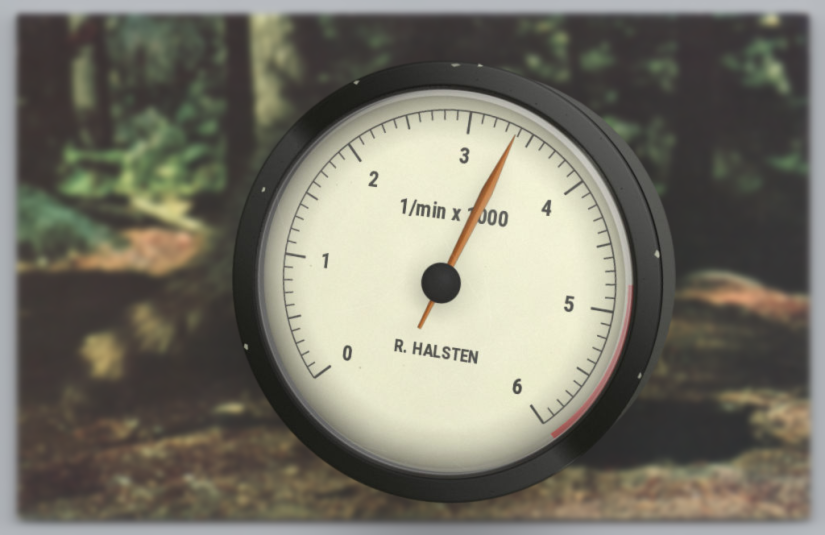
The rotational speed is 3400rpm
